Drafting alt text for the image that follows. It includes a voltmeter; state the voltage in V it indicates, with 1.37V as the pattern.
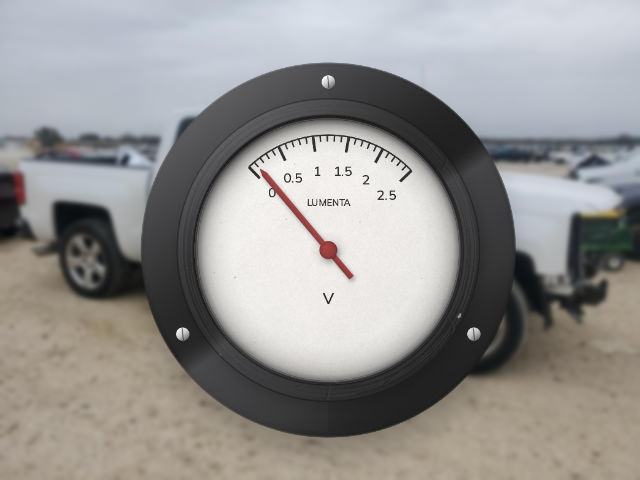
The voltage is 0.1V
